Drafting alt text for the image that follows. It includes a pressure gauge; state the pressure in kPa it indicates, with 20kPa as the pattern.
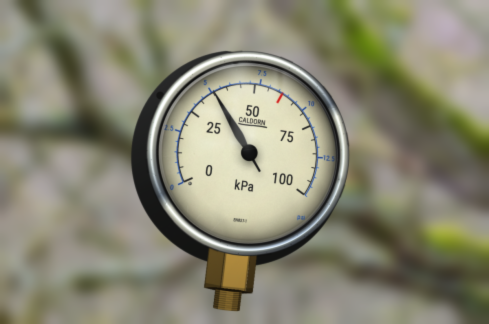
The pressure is 35kPa
